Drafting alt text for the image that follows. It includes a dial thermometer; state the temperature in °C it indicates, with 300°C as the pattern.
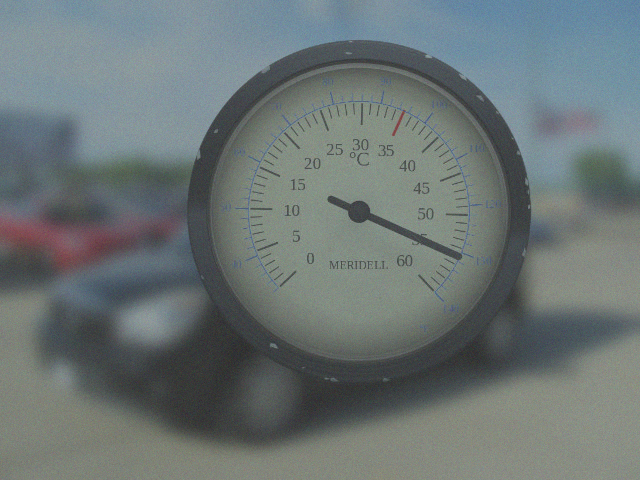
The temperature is 55°C
